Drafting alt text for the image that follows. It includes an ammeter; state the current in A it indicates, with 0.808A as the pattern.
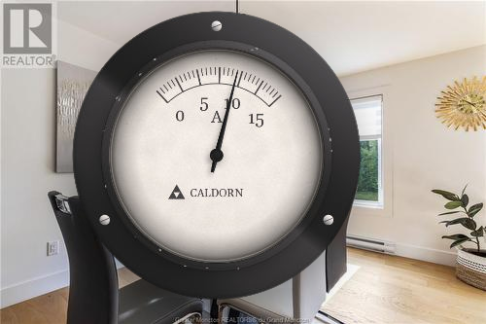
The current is 9.5A
